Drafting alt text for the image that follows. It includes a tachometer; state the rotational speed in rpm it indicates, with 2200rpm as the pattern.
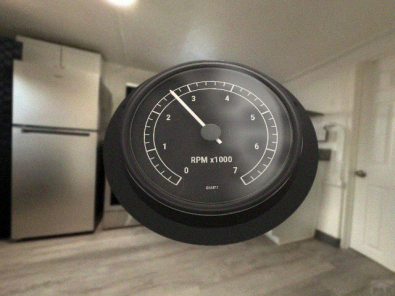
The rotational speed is 2600rpm
